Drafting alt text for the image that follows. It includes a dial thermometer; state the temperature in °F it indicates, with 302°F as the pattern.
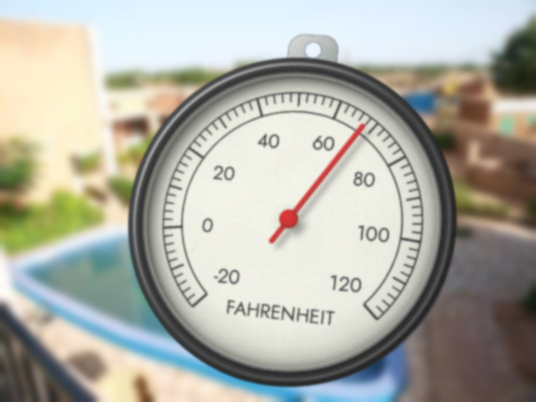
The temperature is 68°F
